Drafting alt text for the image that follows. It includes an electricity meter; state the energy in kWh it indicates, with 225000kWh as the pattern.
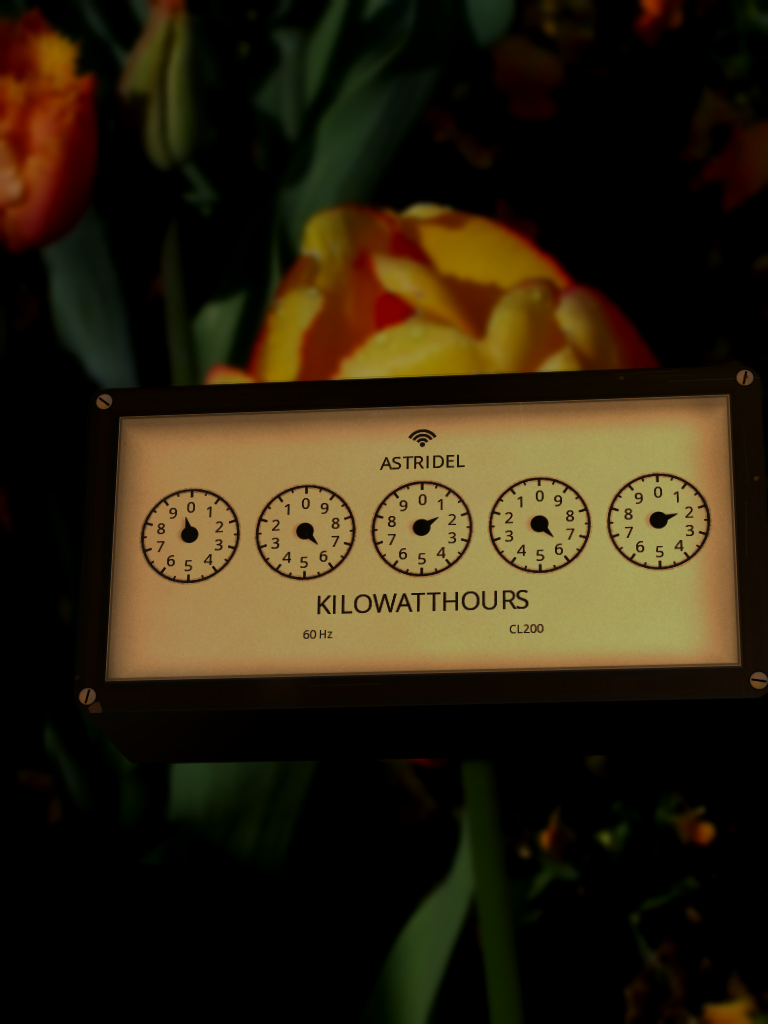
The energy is 96162kWh
